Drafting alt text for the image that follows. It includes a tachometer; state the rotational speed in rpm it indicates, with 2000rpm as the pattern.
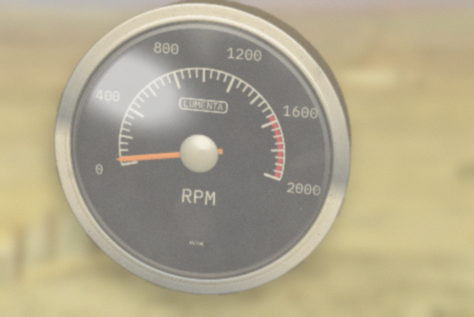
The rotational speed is 50rpm
